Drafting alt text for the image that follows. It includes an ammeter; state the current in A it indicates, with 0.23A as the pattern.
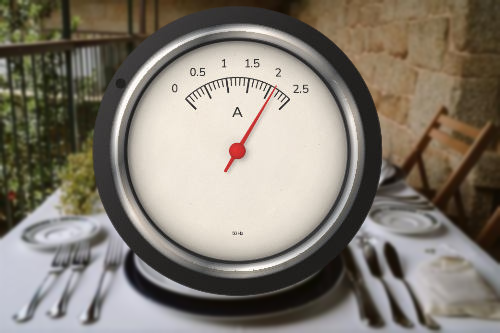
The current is 2.1A
